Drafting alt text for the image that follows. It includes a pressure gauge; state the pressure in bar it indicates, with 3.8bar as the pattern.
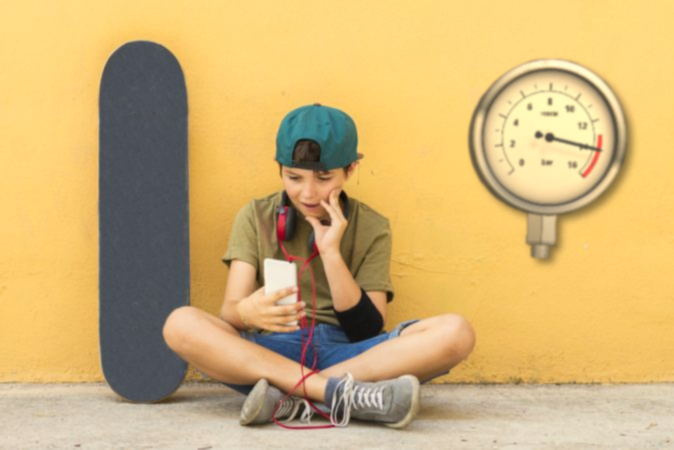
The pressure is 14bar
